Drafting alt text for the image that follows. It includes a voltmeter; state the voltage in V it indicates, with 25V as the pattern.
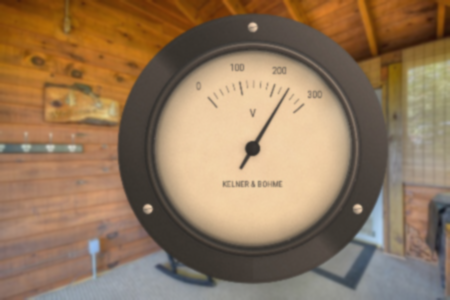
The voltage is 240V
